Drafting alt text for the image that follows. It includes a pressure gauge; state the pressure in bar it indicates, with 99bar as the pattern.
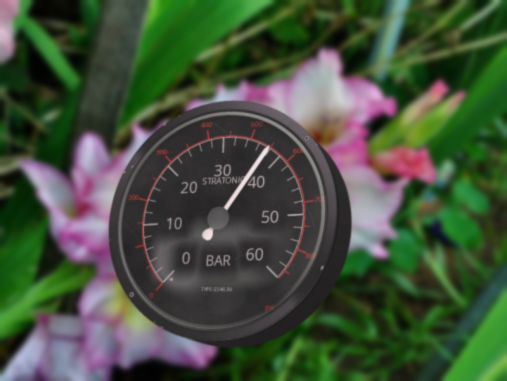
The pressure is 38bar
